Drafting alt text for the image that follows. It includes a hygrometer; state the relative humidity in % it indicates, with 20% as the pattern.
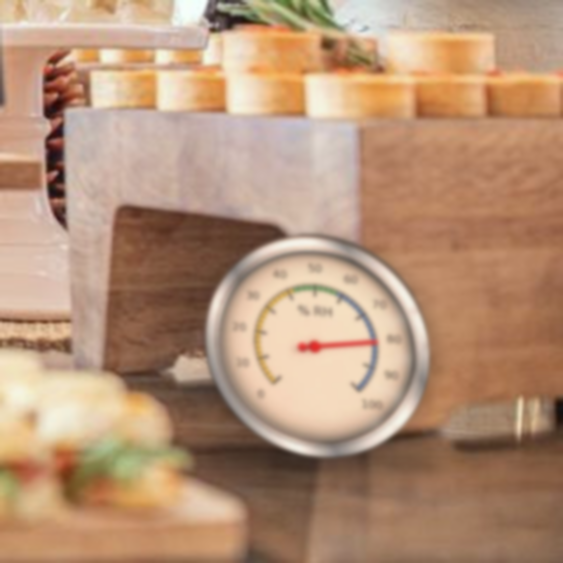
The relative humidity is 80%
